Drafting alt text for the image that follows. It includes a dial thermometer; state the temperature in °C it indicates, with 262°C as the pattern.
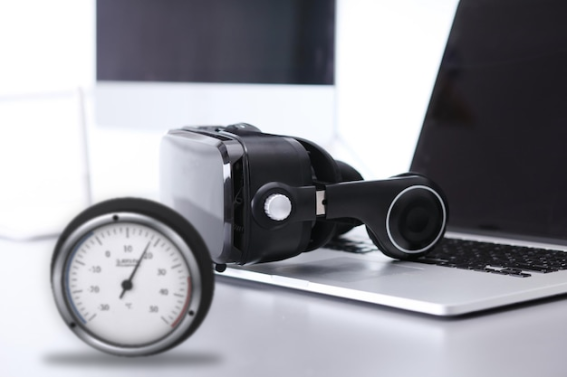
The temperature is 18°C
